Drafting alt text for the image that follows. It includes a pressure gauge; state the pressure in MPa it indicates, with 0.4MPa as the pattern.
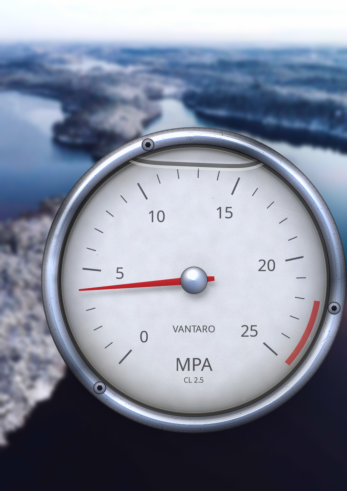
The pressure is 4MPa
